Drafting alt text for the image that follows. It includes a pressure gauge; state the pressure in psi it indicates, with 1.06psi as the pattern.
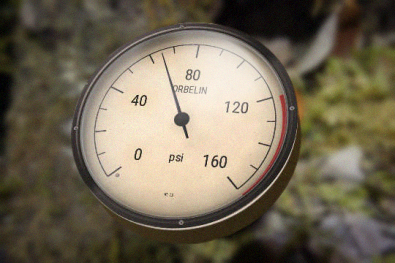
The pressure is 65psi
